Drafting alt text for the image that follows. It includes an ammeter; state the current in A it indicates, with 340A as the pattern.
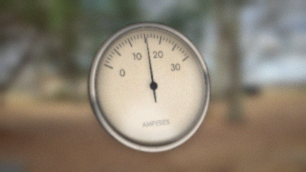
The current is 15A
